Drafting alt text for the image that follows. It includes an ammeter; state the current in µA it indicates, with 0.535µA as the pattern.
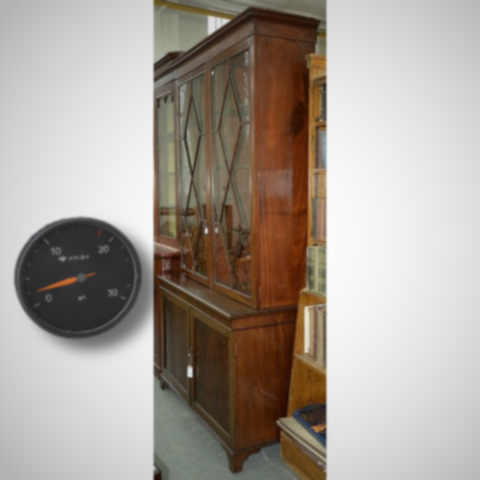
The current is 2µA
